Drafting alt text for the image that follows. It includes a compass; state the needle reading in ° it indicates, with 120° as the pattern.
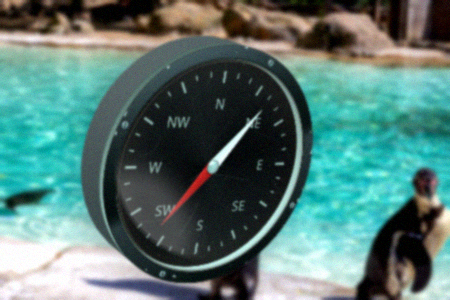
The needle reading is 220°
